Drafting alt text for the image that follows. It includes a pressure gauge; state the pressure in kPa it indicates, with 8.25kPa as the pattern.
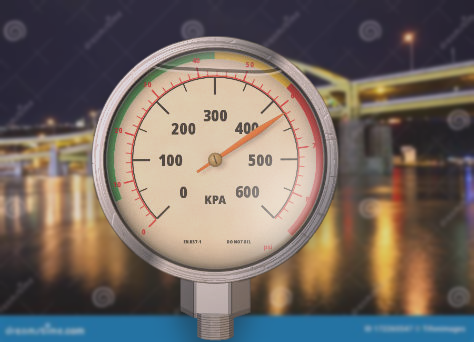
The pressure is 425kPa
